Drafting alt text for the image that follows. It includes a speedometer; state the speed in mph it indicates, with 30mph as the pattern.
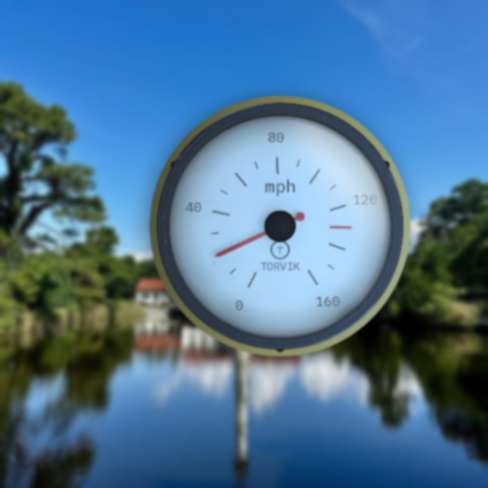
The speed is 20mph
